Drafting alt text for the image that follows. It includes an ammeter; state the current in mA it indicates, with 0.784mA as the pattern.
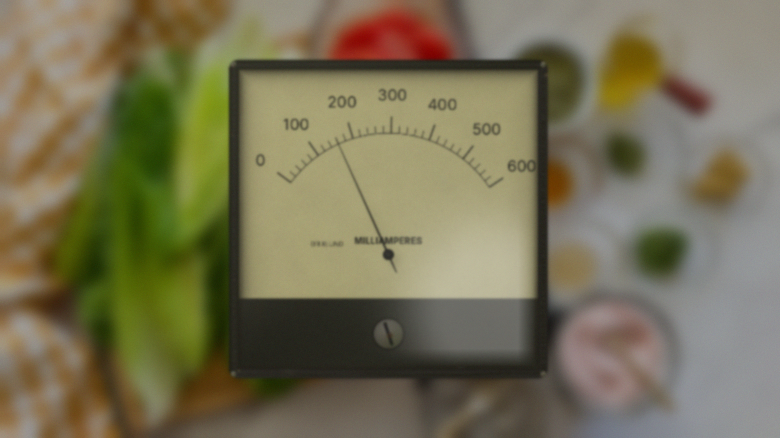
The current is 160mA
